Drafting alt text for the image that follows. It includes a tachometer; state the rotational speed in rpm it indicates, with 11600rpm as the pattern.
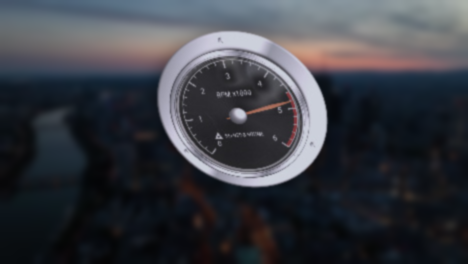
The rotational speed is 4800rpm
